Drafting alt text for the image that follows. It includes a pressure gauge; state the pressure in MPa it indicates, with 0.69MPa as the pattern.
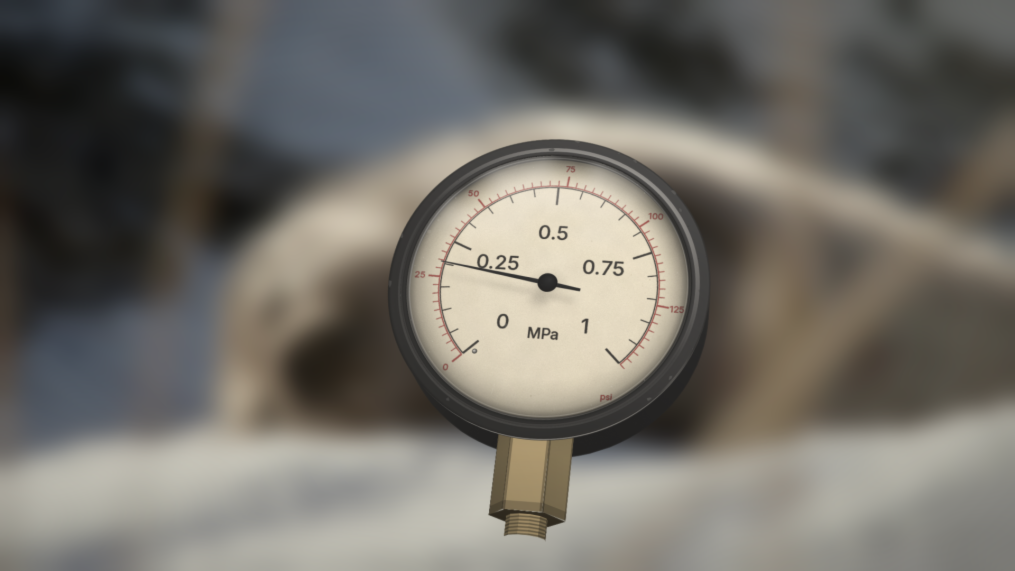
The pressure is 0.2MPa
